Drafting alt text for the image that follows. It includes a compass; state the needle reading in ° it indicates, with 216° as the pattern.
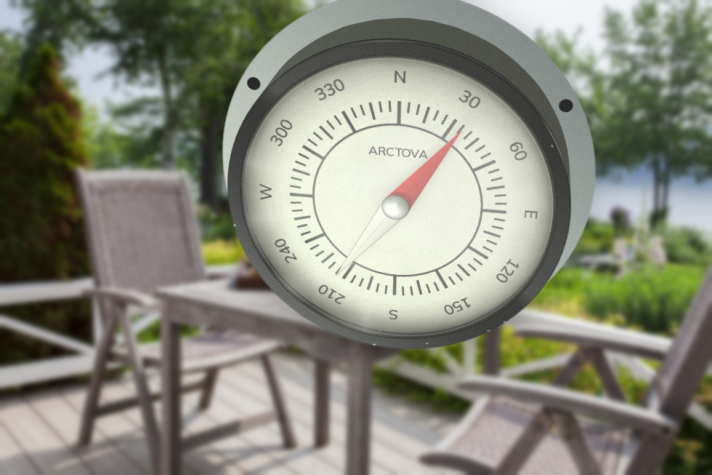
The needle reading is 35°
